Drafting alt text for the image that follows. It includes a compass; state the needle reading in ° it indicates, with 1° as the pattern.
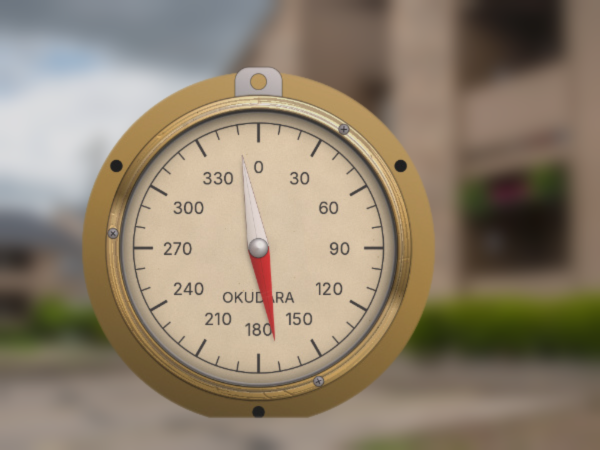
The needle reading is 170°
